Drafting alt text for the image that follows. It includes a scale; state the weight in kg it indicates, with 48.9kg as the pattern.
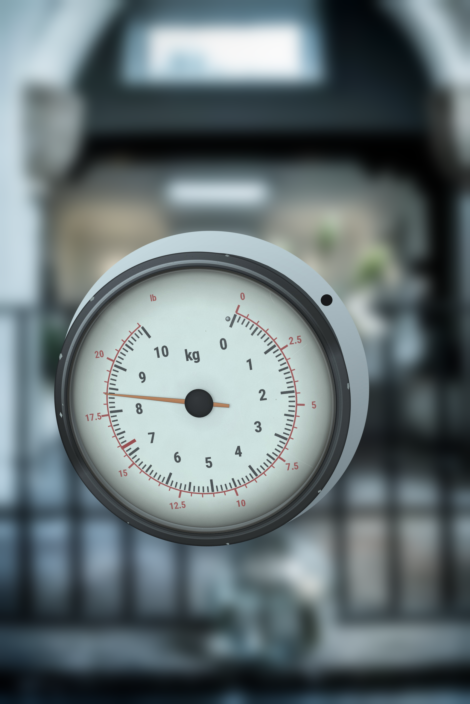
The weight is 8.4kg
